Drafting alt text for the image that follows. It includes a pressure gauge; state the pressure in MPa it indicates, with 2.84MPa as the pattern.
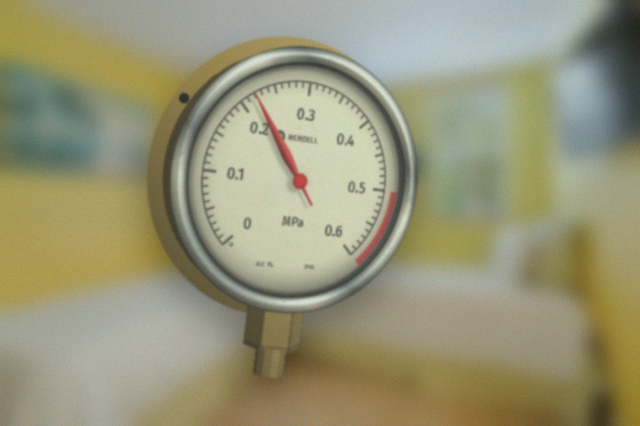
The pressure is 0.22MPa
